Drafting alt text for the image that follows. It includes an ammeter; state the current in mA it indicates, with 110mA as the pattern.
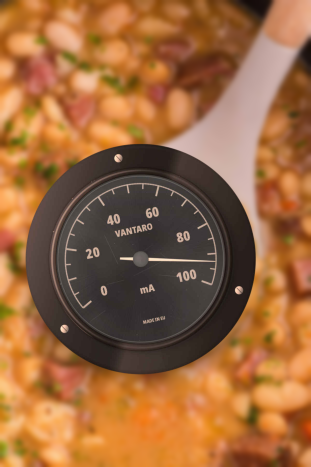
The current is 92.5mA
